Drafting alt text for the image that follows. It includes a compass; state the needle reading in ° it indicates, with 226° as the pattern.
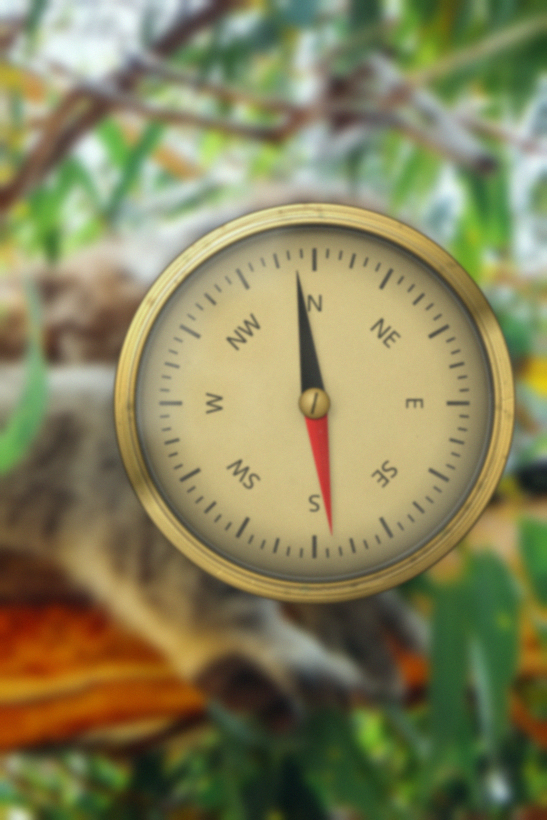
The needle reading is 172.5°
